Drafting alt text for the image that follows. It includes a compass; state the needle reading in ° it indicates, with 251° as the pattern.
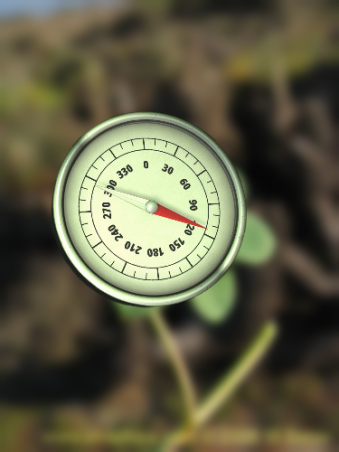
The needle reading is 115°
